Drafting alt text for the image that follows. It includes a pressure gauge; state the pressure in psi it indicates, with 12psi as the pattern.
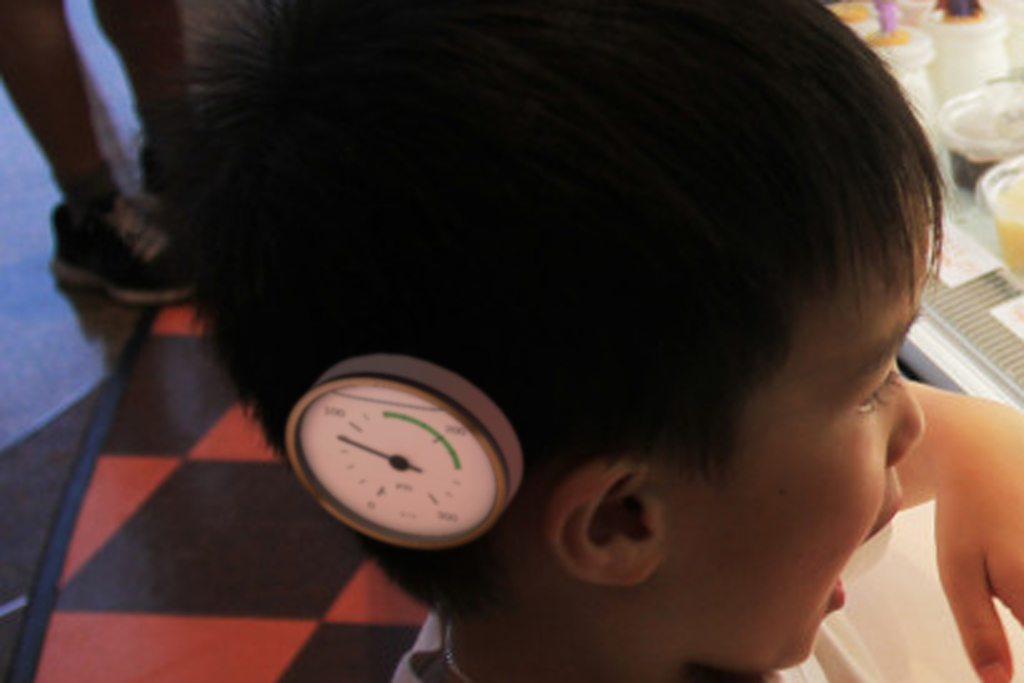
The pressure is 80psi
